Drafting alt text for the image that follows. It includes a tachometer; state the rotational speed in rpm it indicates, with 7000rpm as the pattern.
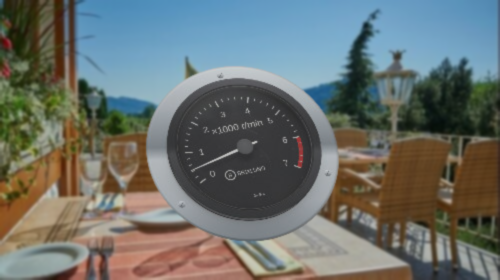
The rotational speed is 400rpm
